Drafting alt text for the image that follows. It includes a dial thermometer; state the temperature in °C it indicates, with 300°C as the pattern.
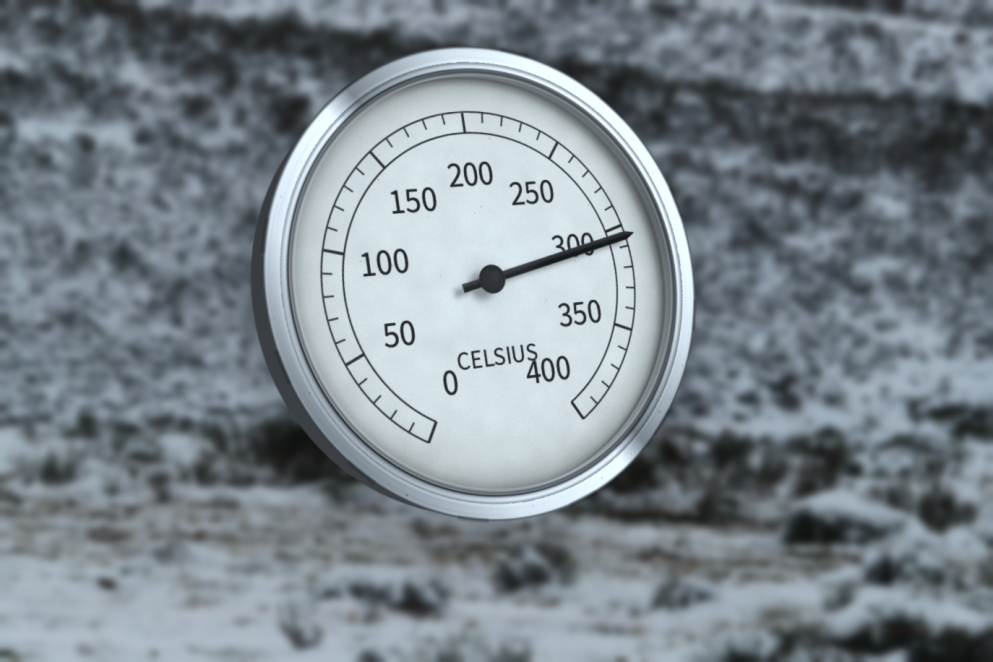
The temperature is 305°C
